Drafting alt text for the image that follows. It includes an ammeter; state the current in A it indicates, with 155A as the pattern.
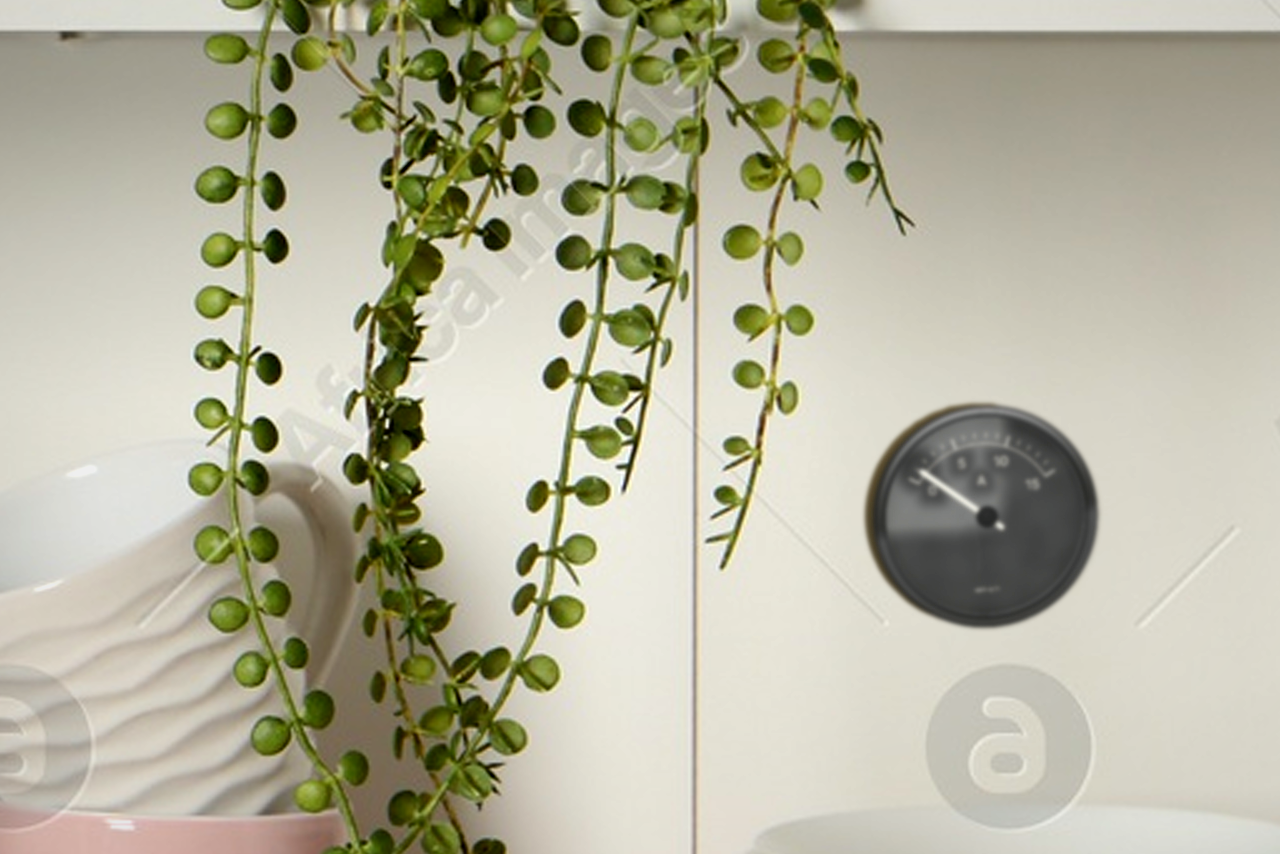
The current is 1A
